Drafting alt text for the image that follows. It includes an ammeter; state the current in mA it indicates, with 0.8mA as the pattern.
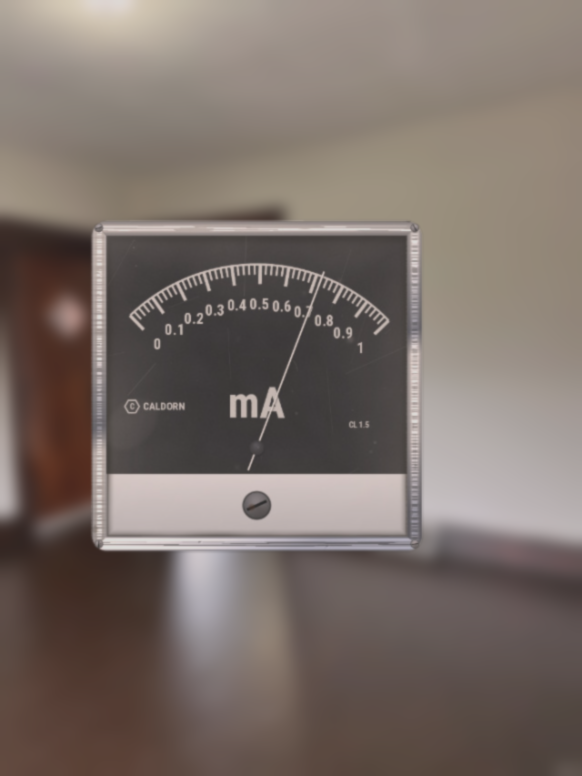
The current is 0.72mA
